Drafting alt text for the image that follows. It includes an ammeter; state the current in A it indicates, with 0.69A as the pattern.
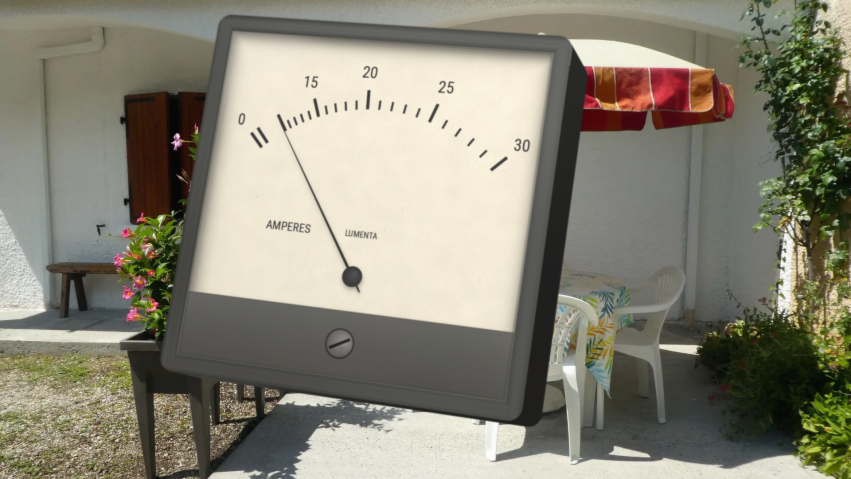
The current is 10A
